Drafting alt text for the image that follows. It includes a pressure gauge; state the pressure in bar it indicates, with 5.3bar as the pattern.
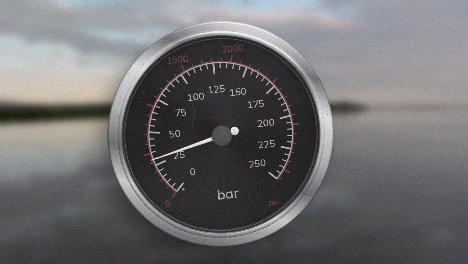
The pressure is 30bar
